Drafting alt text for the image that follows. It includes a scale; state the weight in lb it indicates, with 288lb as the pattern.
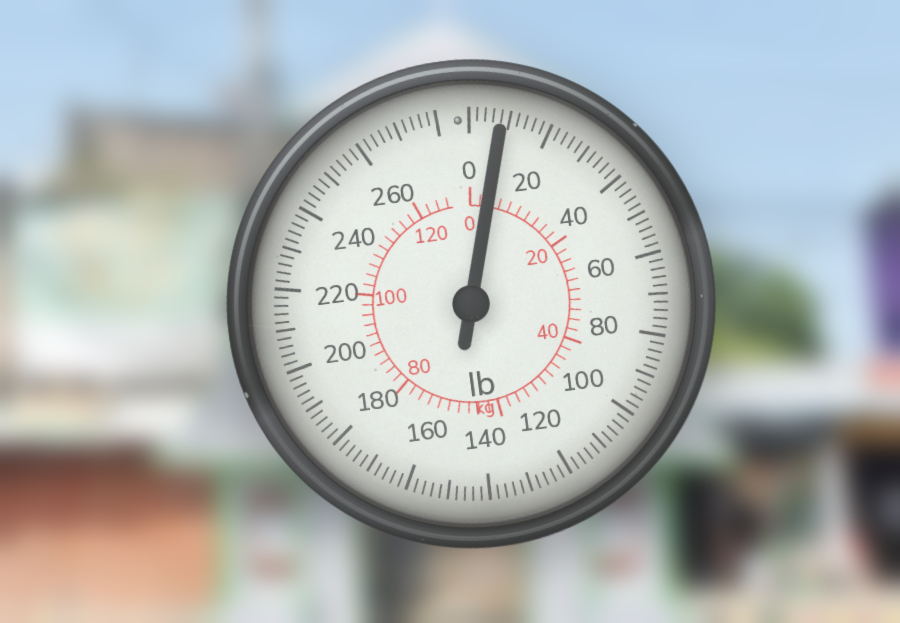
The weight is 8lb
